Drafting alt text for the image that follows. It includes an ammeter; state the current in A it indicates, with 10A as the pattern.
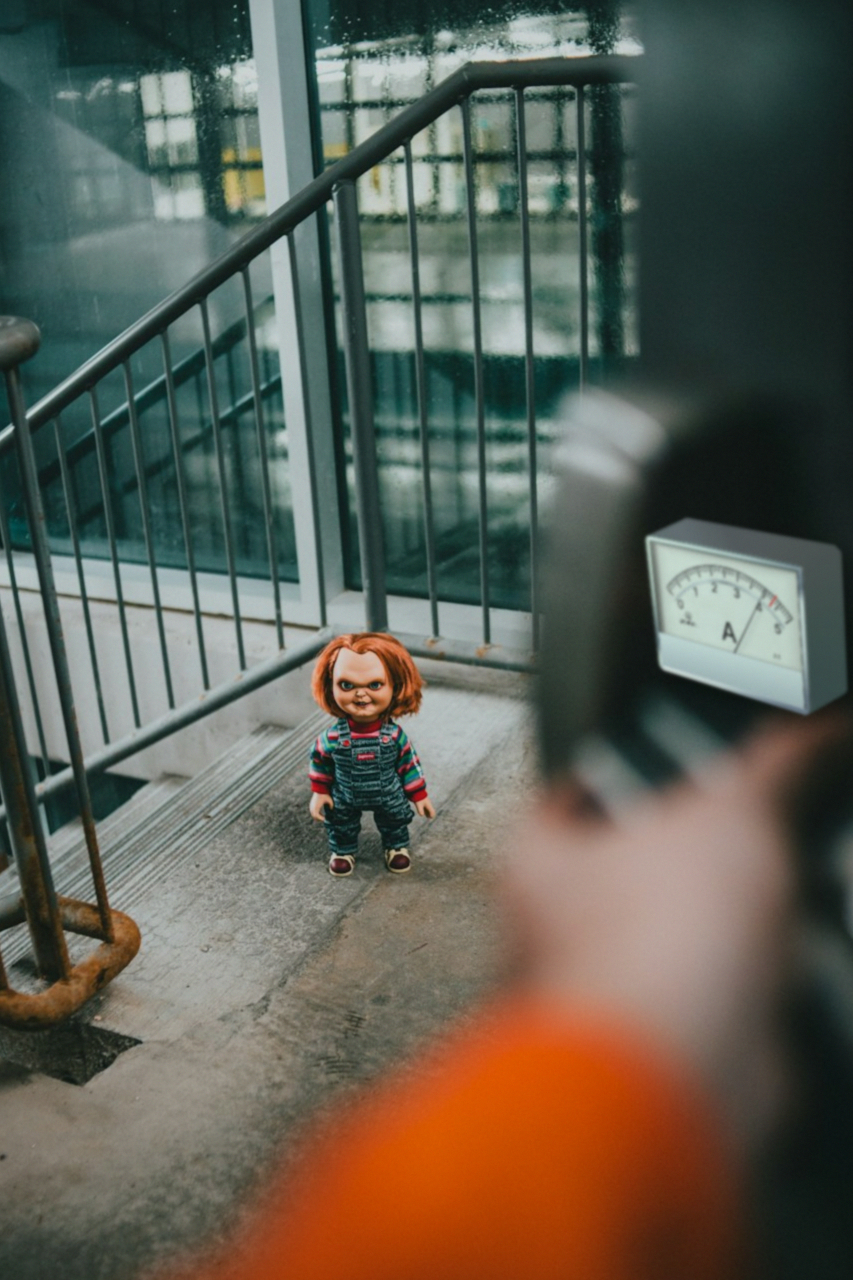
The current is 4A
